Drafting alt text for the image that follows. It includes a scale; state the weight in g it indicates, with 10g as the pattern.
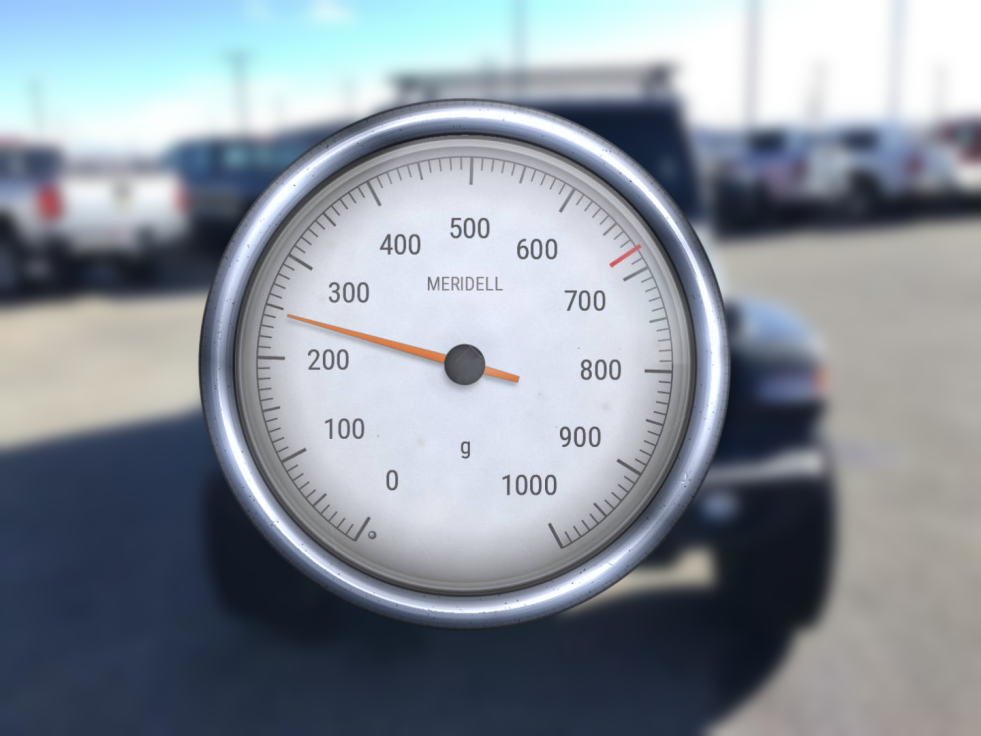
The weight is 245g
